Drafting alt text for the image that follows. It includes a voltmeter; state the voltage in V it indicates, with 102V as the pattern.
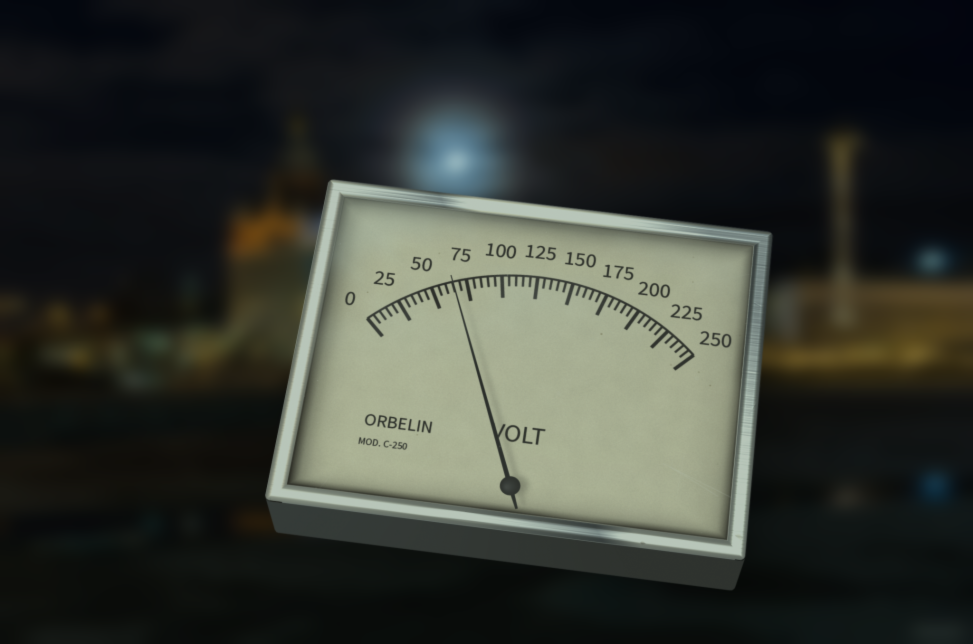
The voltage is 65V
